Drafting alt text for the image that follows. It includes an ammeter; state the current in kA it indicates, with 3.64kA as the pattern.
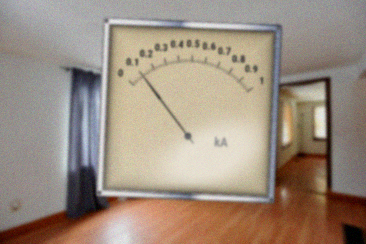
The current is 0.1kA
